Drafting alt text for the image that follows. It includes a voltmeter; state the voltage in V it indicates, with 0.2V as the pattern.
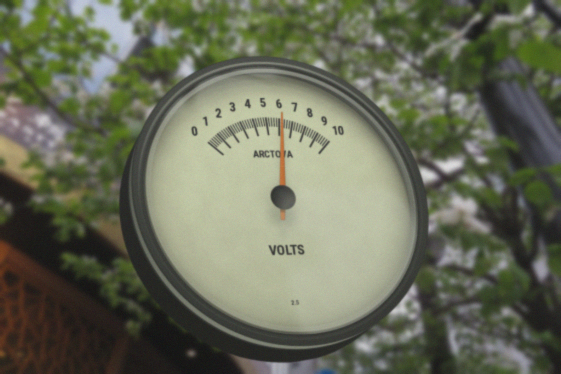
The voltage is 6V
